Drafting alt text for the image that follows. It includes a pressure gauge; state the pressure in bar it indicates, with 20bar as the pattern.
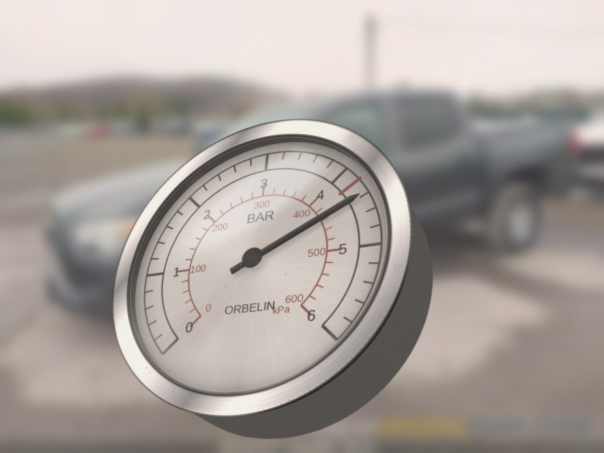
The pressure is 4.4bar
